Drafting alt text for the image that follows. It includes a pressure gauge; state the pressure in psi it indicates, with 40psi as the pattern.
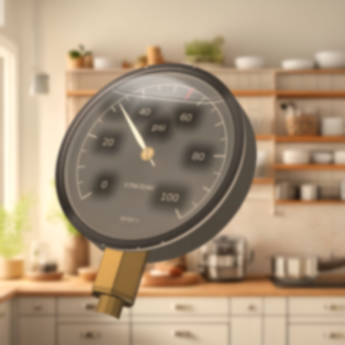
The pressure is 32.5psi
